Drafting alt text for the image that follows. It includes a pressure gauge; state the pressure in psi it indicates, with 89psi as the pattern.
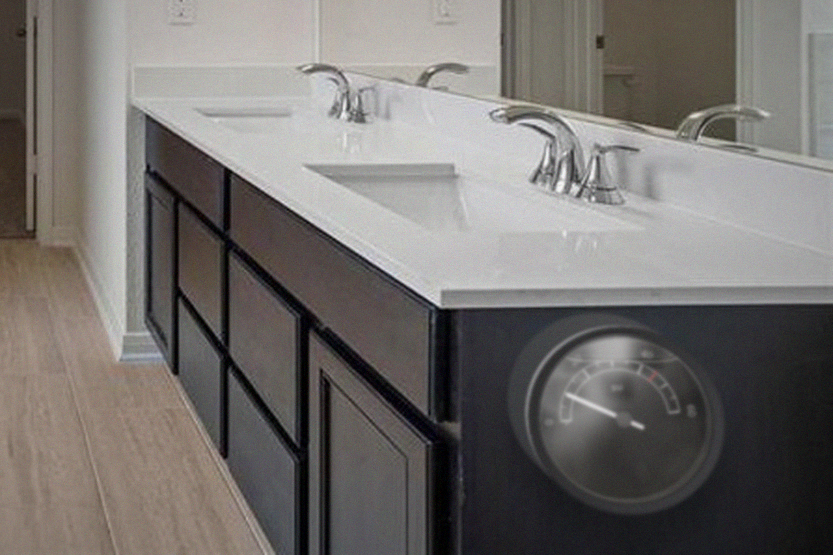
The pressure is 10psi
